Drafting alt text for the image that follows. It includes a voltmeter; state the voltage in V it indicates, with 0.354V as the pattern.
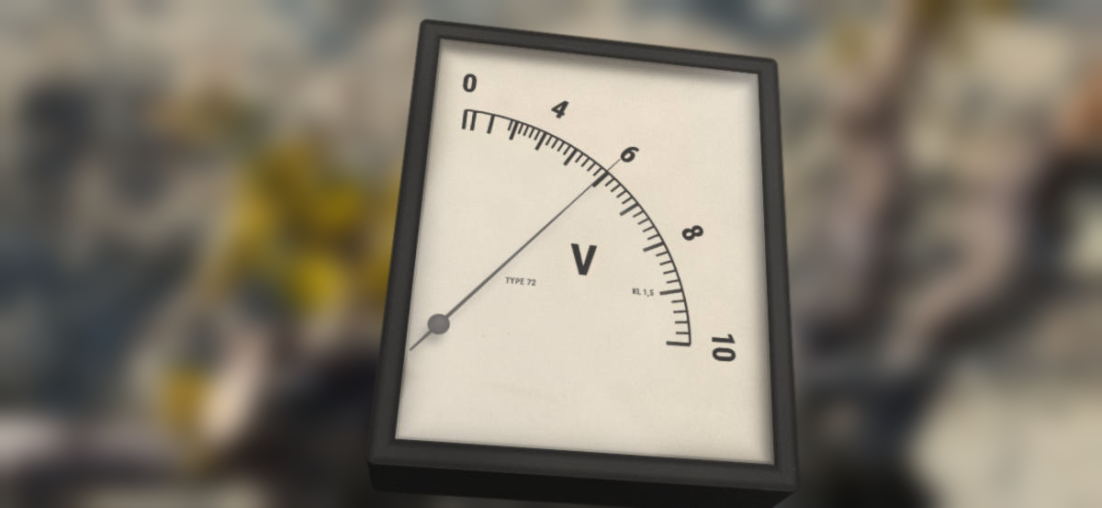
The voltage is 6V
